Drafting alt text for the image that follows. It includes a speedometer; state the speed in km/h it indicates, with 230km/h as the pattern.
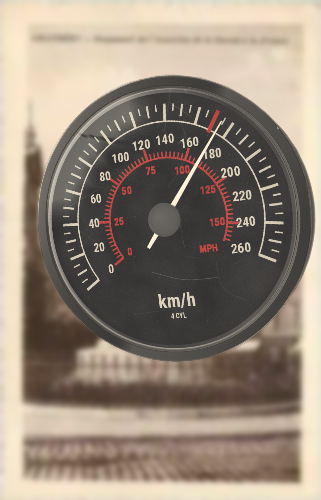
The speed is 175km/h
